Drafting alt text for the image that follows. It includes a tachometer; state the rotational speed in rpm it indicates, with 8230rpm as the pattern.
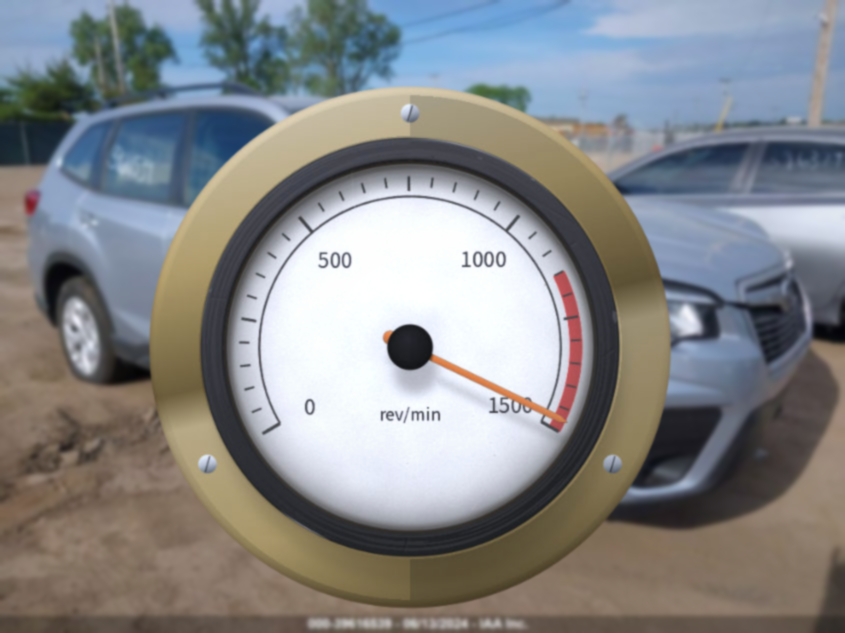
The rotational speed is 1475rpm
